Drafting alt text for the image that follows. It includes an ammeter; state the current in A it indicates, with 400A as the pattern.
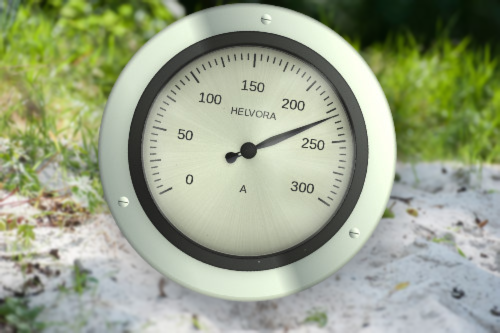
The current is 230A
